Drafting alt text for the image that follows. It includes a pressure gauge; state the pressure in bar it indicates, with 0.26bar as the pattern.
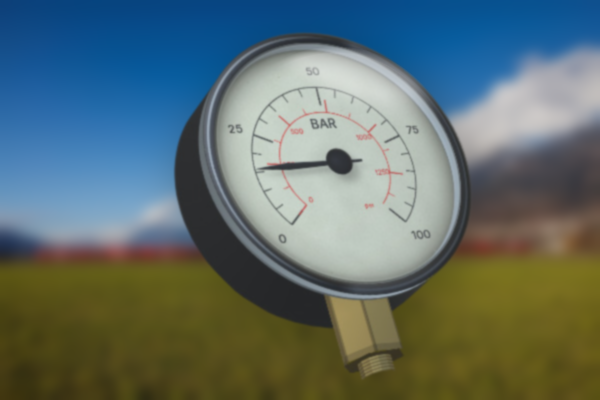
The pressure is 15bar
